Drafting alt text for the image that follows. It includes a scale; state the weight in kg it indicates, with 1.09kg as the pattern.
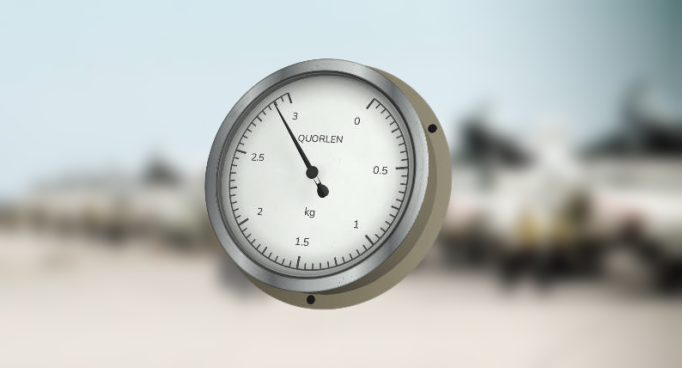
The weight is 2.9kg
